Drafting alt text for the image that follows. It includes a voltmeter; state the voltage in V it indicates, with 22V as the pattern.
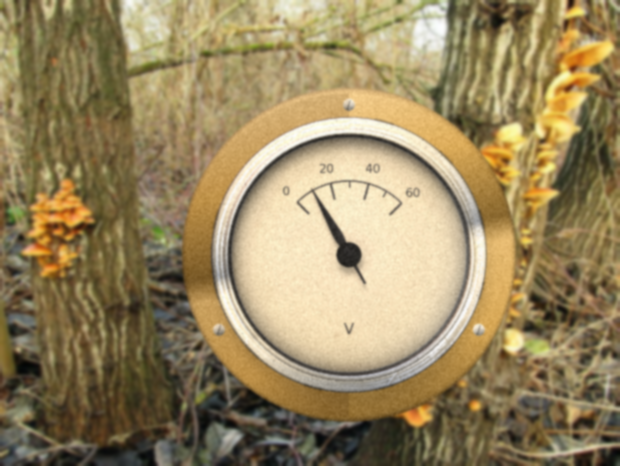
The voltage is 10V
